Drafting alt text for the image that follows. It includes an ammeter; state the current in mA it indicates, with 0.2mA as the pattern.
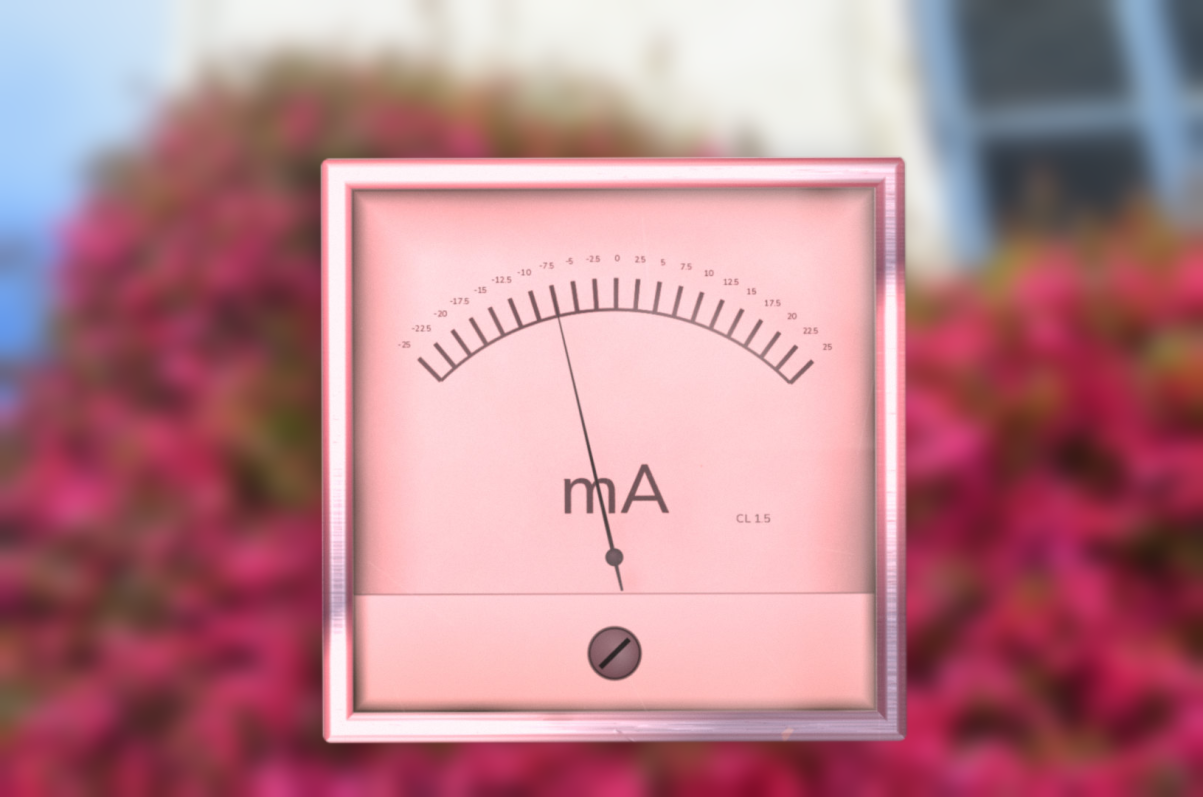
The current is -7.5mA
